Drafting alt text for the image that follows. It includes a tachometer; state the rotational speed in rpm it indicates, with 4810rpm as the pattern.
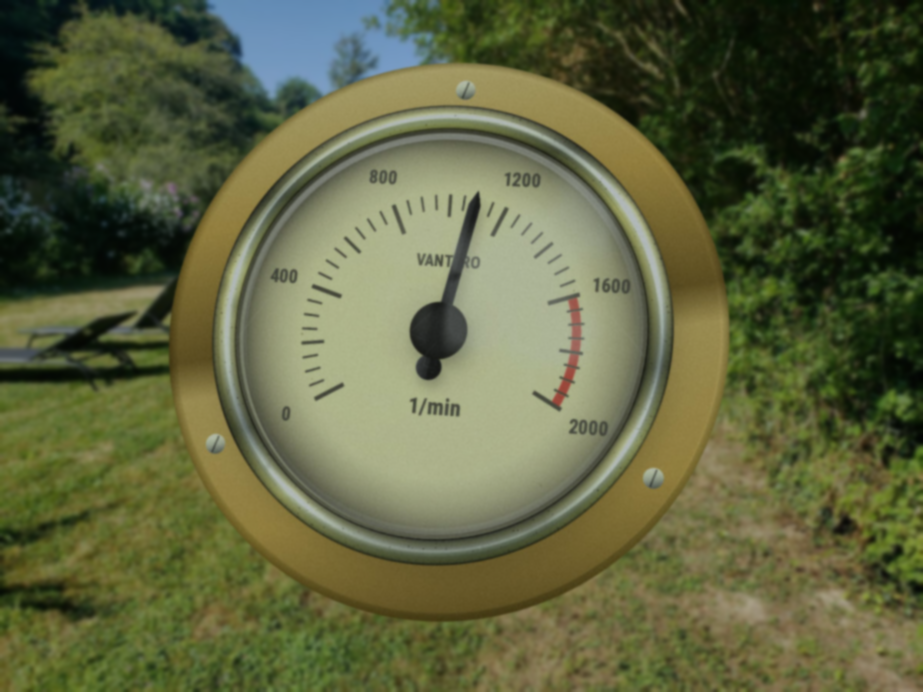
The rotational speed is 1100rpm
